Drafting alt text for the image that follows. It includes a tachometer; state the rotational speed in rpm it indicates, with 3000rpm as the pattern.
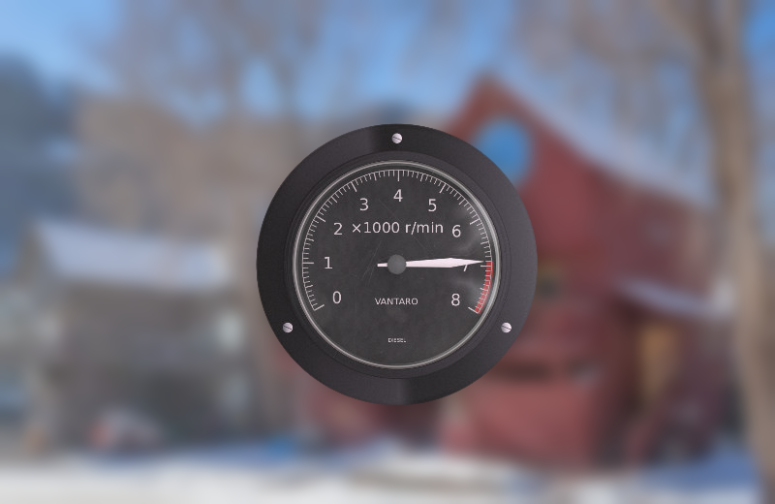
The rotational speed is 6900rpm
